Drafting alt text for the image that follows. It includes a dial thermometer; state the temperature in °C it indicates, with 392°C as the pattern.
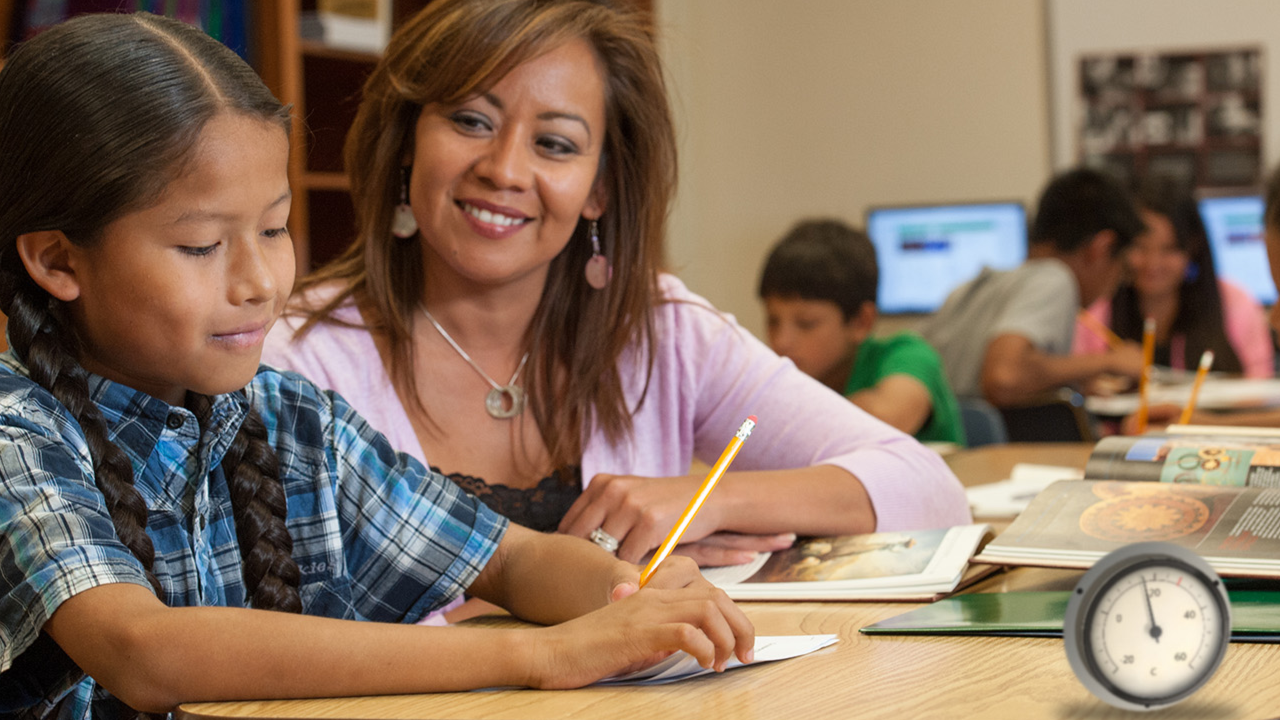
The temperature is 16°C
